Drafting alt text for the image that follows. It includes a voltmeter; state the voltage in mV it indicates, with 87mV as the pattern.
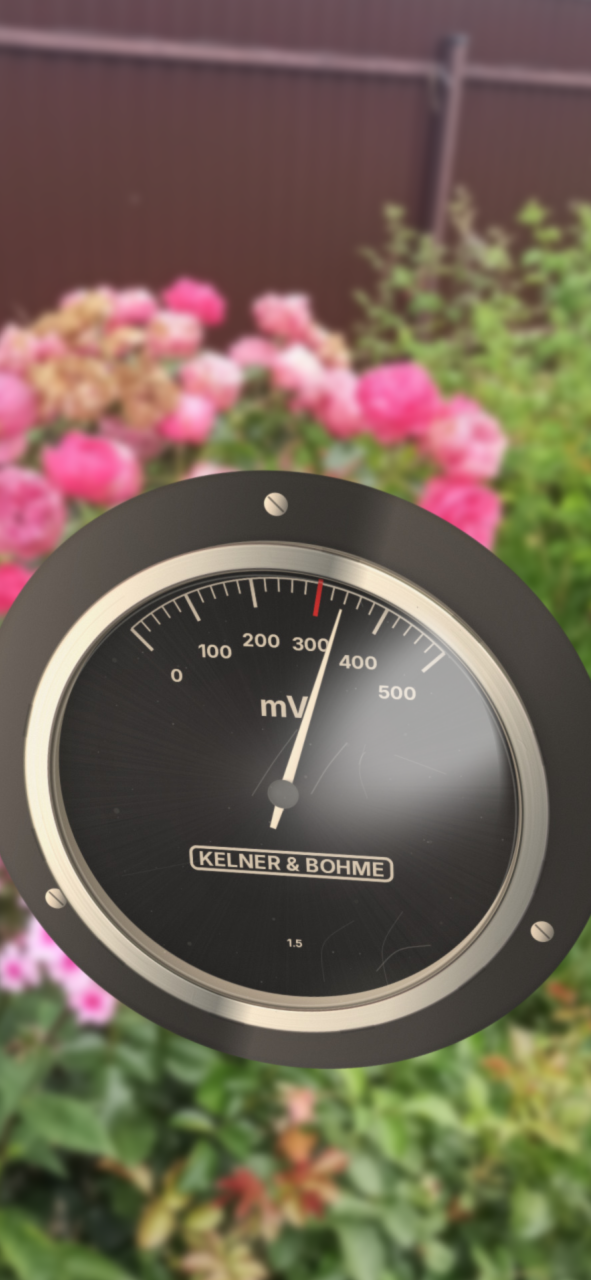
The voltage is 340mV
